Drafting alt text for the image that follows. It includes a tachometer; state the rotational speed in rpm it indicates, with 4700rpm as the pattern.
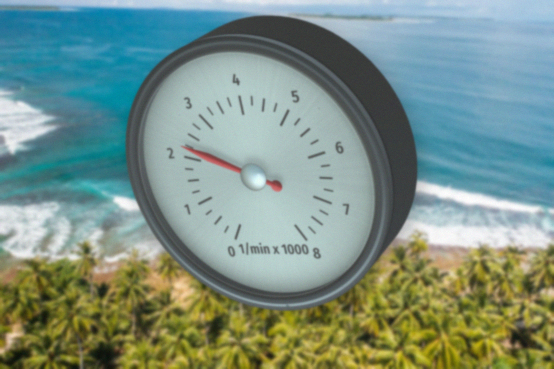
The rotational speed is 2250rpm
